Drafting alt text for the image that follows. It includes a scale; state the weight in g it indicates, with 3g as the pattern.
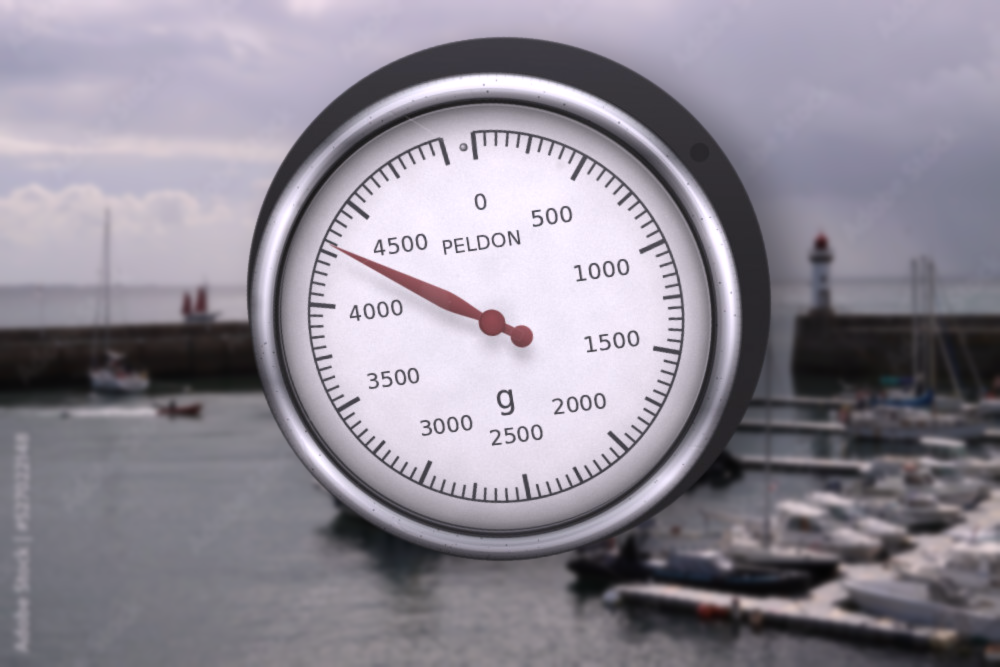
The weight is 4300g
